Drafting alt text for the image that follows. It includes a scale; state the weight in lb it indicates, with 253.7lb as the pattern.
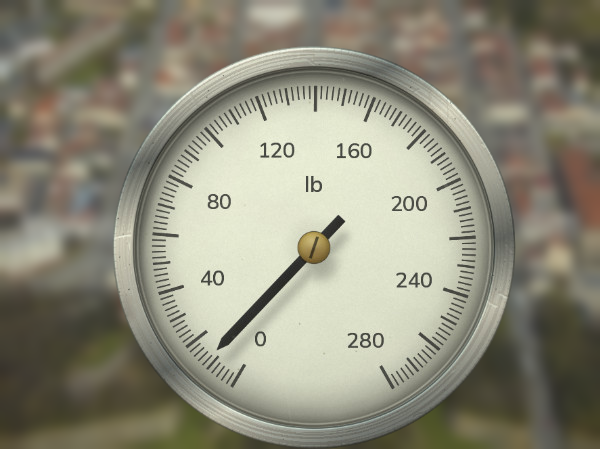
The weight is 12lb
